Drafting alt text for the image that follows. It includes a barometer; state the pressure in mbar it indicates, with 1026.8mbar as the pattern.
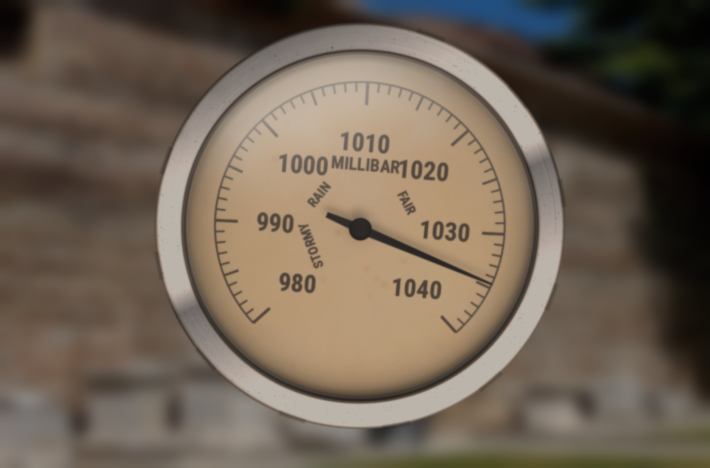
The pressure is 1034.5mbar
